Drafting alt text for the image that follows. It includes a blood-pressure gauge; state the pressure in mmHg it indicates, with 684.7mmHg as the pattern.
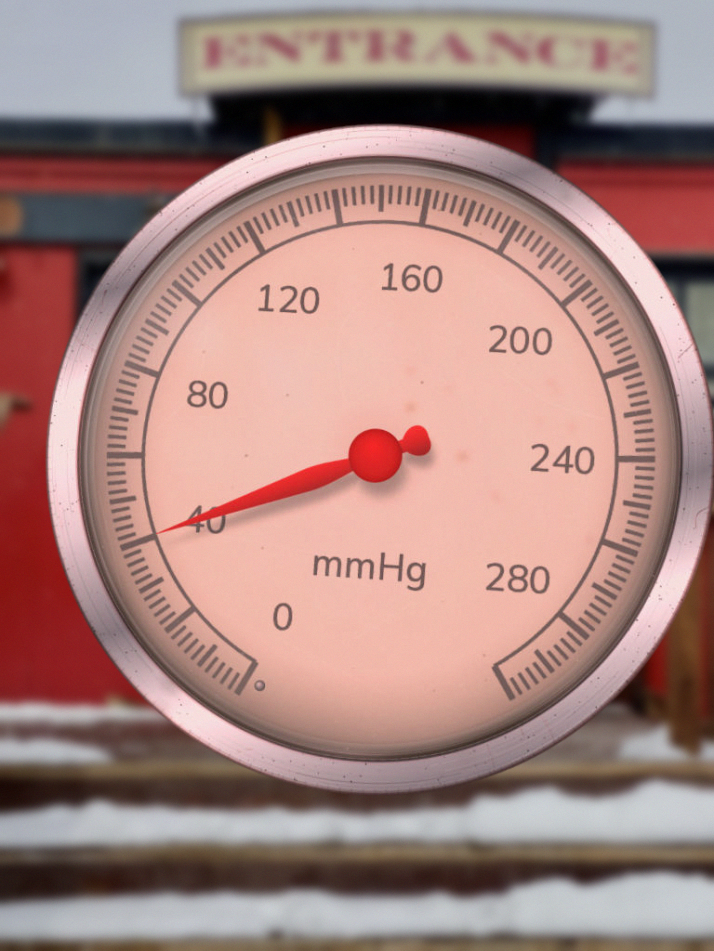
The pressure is 40mmHg
